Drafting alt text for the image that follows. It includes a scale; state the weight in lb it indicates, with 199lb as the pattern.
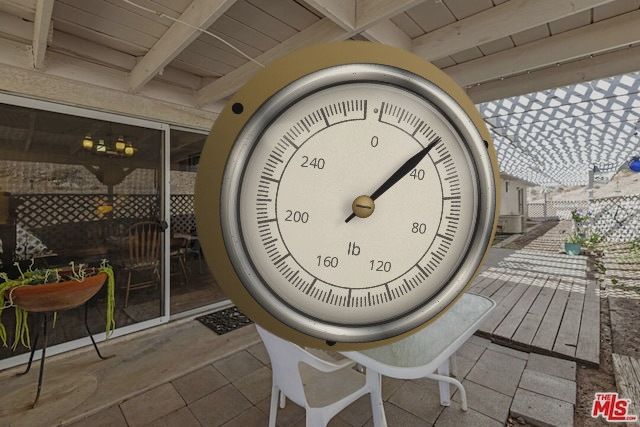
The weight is 30lb
